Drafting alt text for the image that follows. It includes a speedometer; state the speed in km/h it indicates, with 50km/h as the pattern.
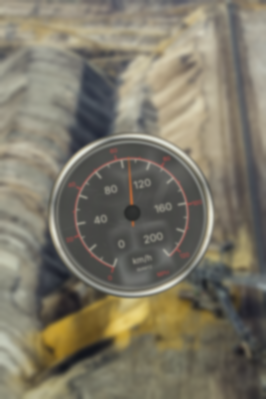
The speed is 105km/h
